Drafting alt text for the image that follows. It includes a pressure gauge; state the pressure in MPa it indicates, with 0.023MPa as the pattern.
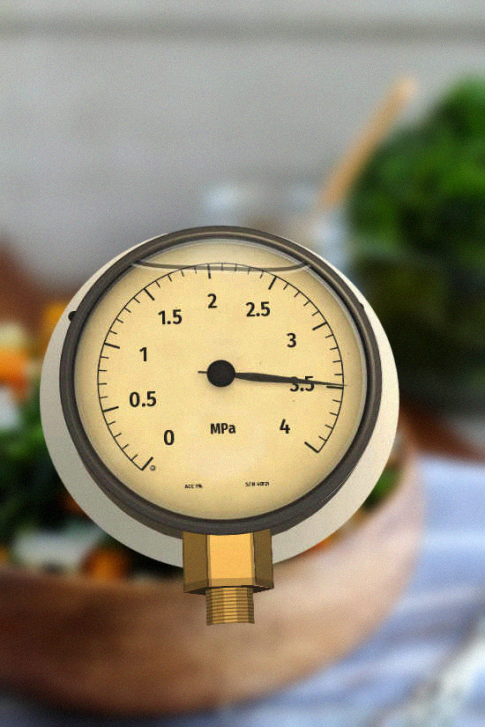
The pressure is 3.5MPa
